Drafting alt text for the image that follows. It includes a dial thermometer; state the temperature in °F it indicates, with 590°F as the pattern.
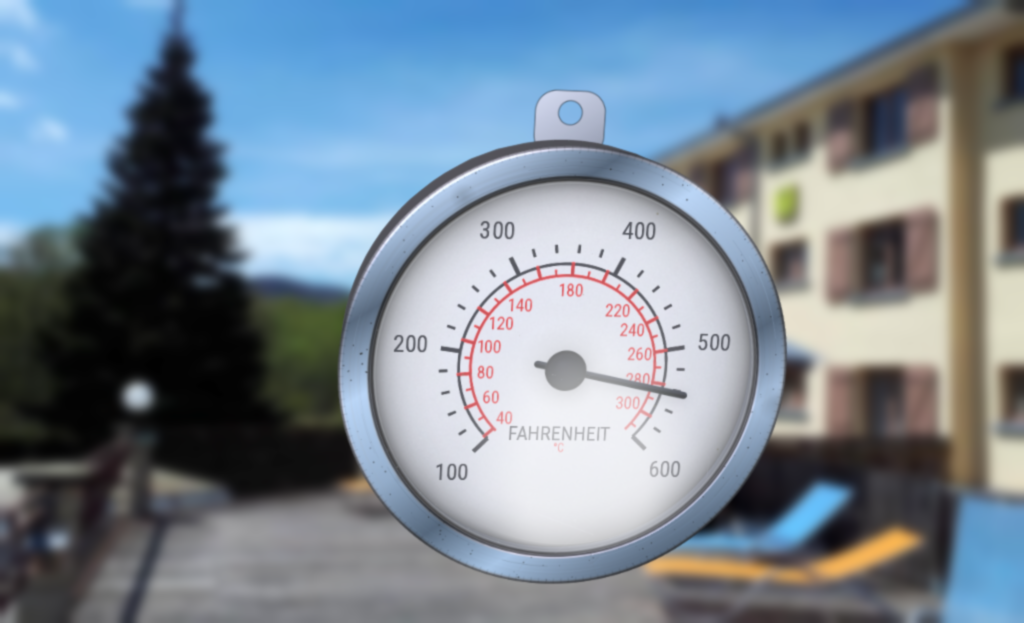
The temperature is 540°F
